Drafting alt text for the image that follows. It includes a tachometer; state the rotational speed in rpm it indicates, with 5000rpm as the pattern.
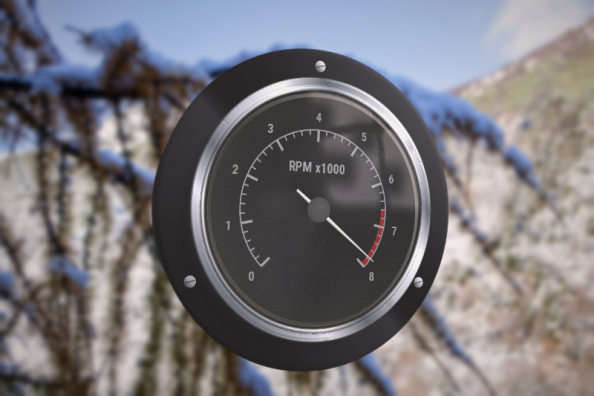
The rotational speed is 7800rpm
